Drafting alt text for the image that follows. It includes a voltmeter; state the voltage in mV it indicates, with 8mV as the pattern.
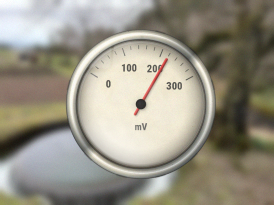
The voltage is 220mV
